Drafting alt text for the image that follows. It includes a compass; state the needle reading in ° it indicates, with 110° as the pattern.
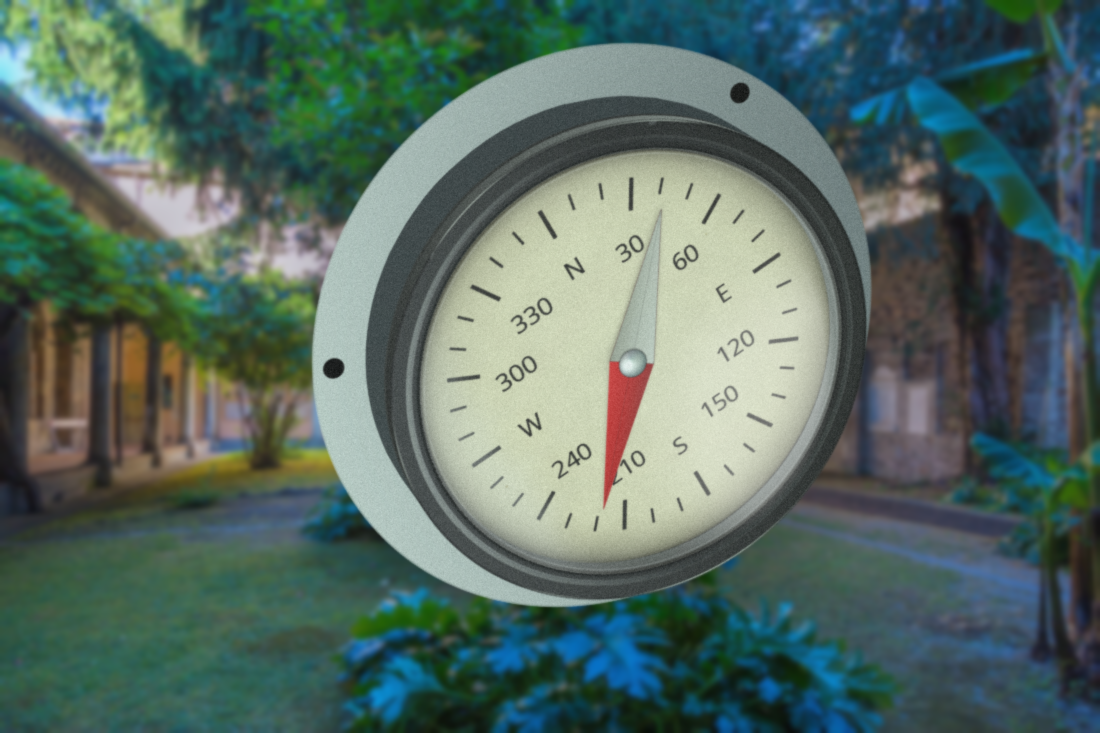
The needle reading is 220°
